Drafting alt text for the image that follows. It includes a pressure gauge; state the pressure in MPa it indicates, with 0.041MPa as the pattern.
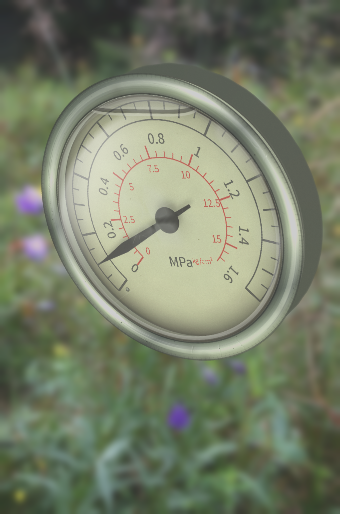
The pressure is 0.1MPa
